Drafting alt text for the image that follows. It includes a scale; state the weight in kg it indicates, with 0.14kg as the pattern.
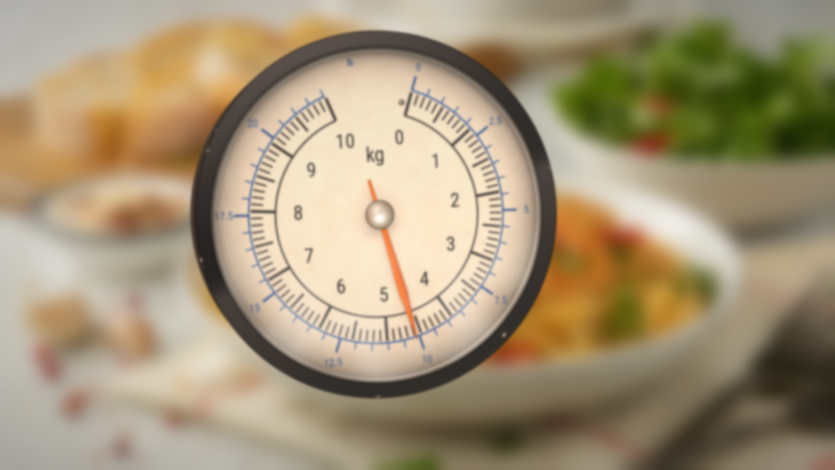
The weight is 4.6kg
